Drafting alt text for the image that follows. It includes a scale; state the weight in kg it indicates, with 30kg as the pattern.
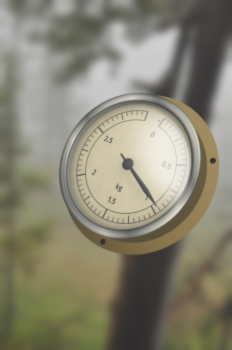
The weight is 0.95kg
